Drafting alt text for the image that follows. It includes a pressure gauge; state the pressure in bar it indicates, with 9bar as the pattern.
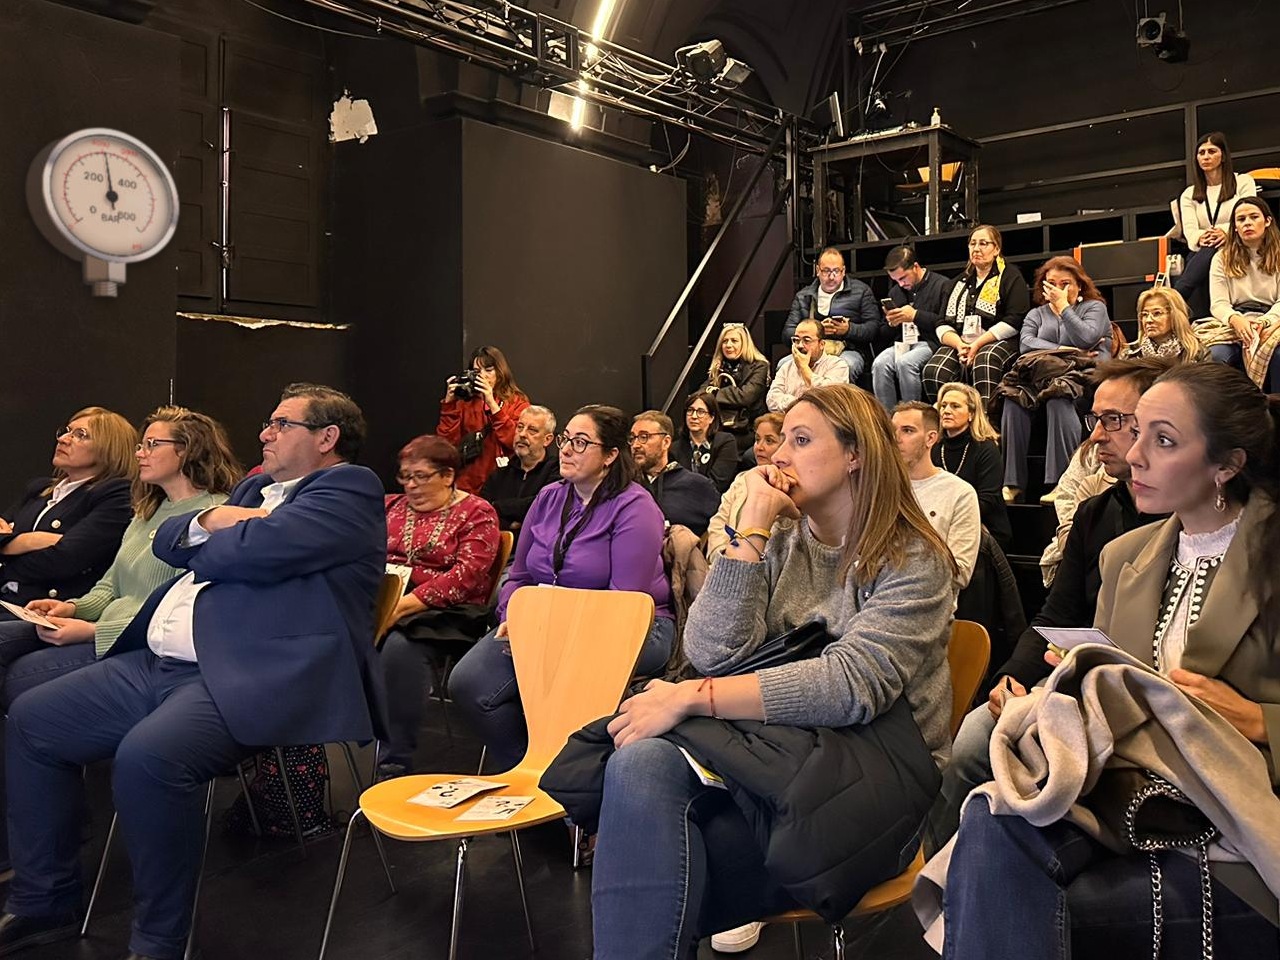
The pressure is 280bar
